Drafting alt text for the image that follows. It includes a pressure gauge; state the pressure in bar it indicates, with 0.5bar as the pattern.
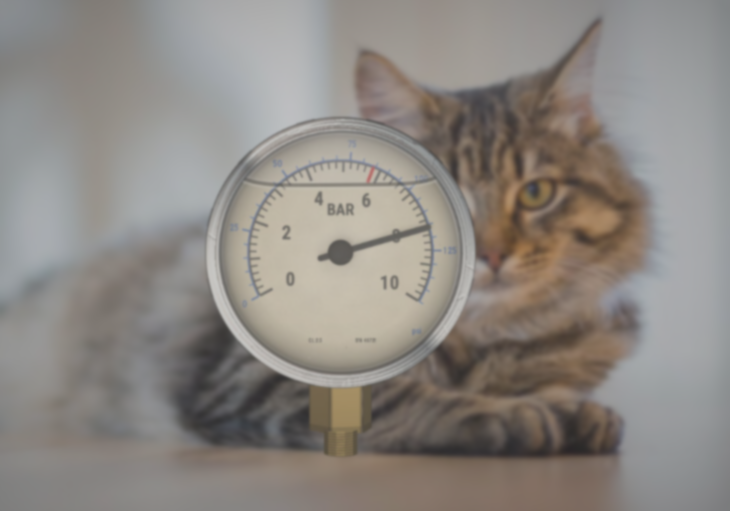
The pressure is 8bar
